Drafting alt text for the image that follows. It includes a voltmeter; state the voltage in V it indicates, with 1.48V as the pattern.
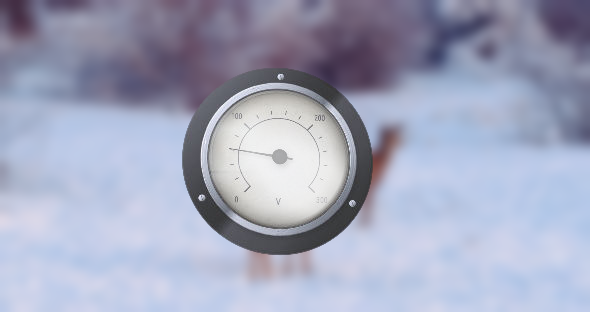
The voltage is 60V
